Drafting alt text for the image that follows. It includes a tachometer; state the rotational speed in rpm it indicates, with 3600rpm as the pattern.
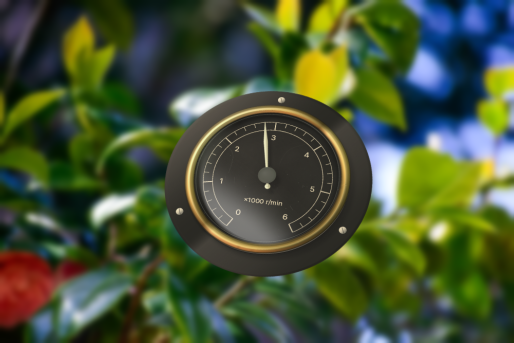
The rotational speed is 2800rpm
